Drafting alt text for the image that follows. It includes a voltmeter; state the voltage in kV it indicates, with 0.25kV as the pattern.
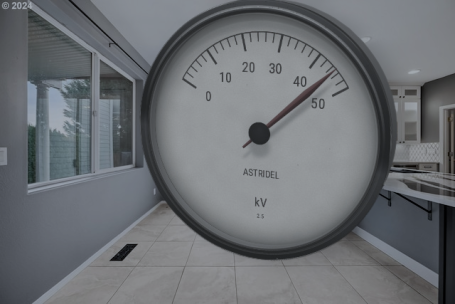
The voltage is 45kV
